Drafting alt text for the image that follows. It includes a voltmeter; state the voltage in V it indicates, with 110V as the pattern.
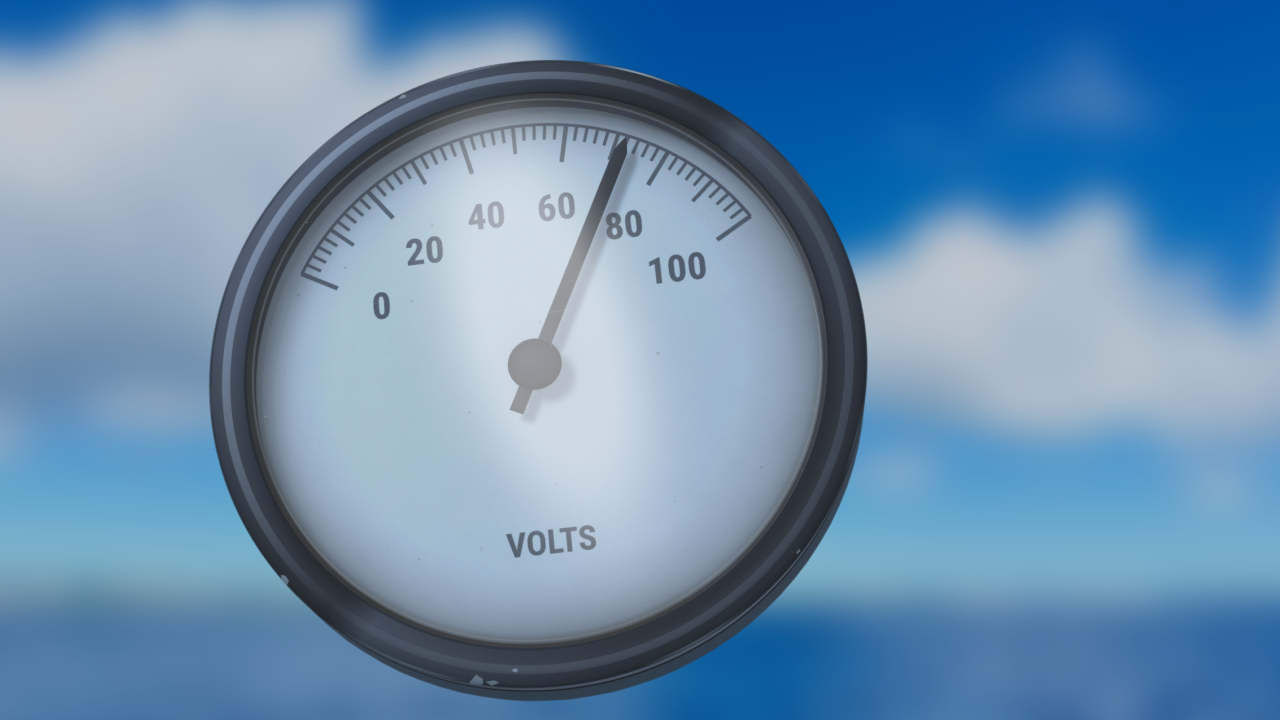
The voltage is 72V
